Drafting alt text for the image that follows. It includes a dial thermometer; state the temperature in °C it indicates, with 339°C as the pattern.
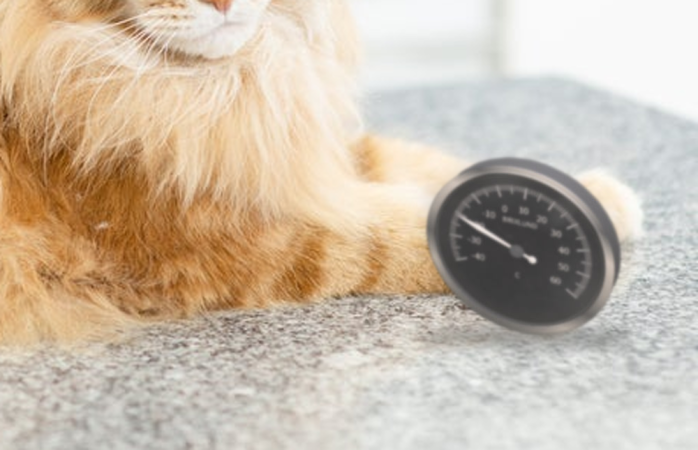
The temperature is -20°C
